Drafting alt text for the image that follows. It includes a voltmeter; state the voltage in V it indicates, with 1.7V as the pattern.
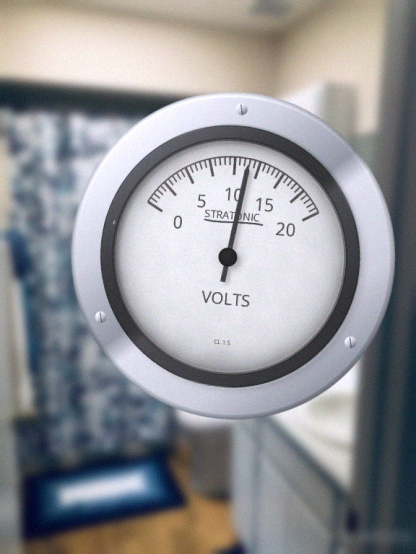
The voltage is 11.5V
